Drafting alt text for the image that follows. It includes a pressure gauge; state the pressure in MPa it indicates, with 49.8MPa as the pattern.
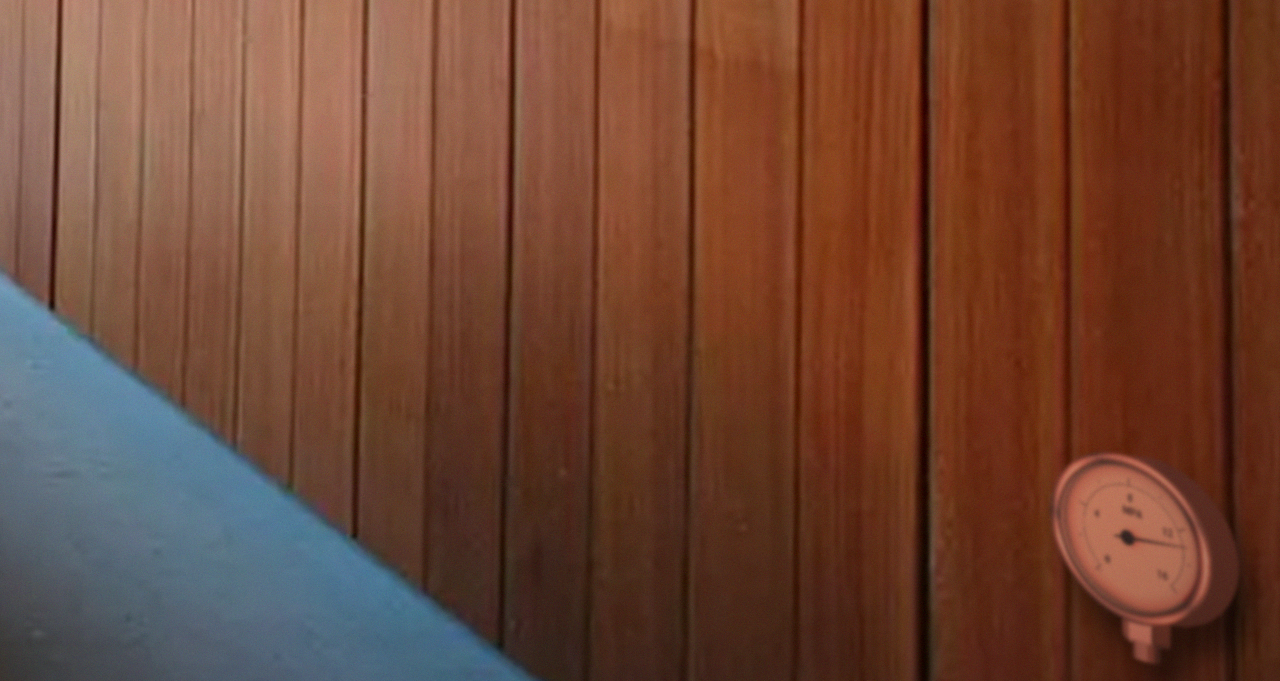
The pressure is 13MPa
